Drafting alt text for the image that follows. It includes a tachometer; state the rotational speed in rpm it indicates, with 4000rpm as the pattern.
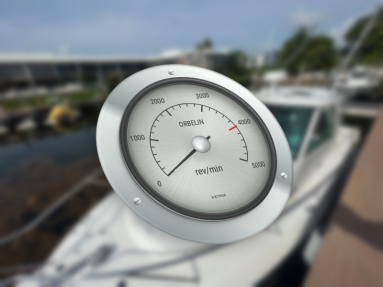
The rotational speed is 0rpm
